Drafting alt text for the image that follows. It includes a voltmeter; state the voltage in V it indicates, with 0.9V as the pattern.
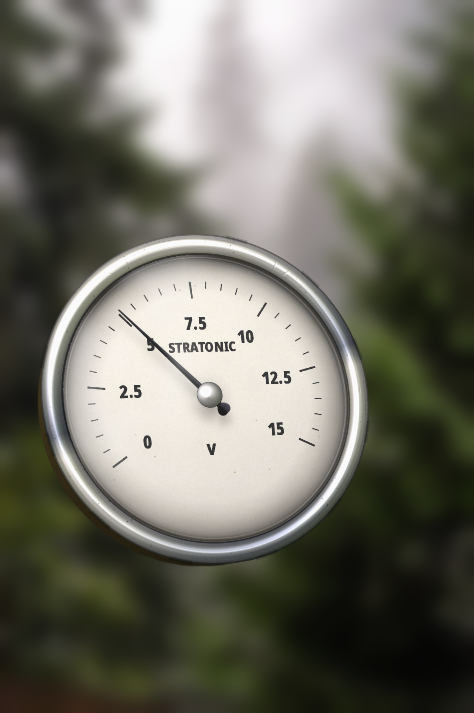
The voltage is 5V
